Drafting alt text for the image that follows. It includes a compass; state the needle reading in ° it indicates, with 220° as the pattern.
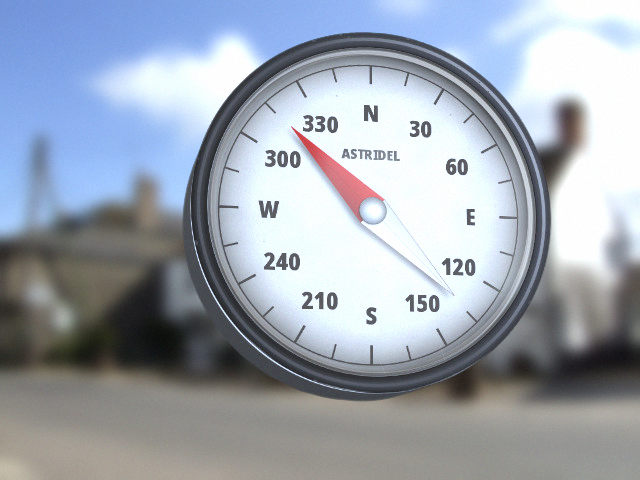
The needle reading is 315°
